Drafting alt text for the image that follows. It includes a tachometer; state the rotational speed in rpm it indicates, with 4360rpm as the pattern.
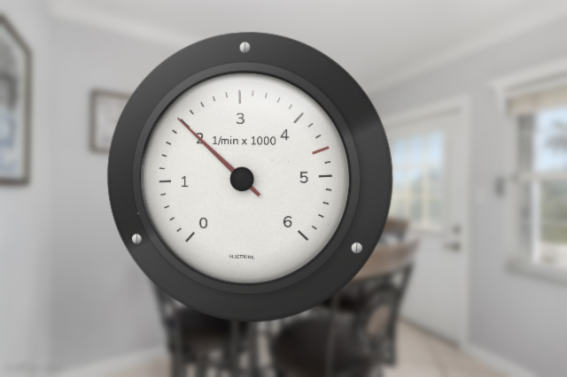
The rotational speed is 2000rpm
